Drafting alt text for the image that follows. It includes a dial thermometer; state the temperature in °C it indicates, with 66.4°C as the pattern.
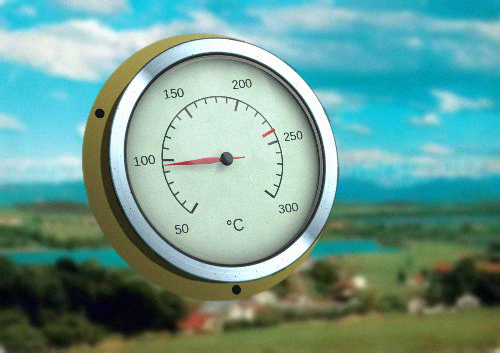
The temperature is 95°C
